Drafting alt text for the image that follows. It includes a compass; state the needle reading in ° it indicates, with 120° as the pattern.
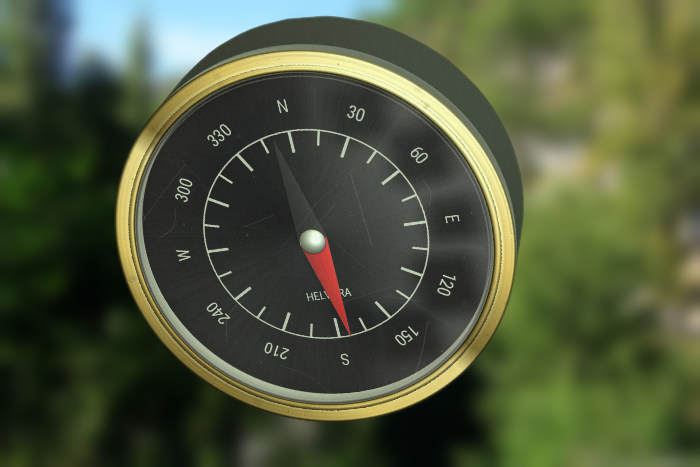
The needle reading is 172.5°
